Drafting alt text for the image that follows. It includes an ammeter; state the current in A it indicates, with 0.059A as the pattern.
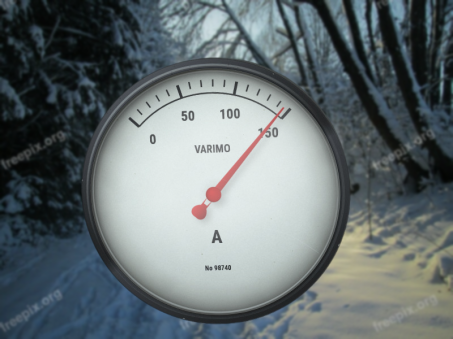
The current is 145A
